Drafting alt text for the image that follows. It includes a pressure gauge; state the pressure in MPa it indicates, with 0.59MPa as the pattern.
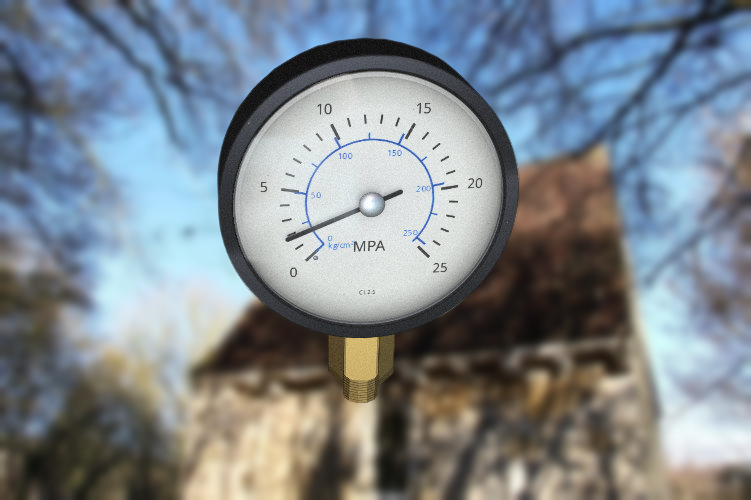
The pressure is 2MPa
